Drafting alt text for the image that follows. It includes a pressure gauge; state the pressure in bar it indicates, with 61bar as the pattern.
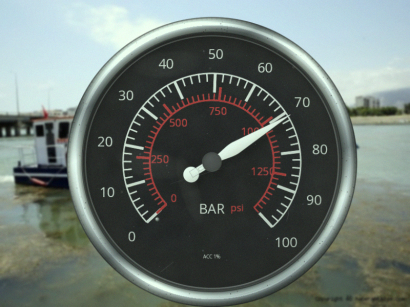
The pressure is 71bar
